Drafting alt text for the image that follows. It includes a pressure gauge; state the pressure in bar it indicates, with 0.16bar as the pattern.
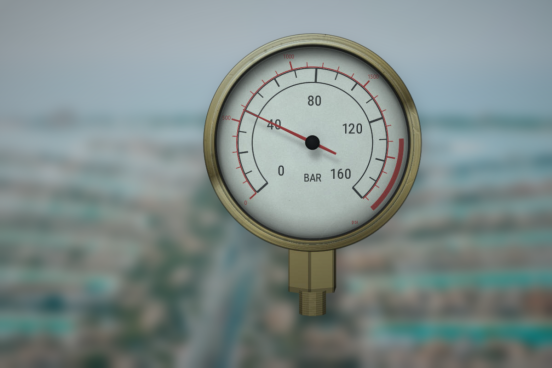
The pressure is 40bar
